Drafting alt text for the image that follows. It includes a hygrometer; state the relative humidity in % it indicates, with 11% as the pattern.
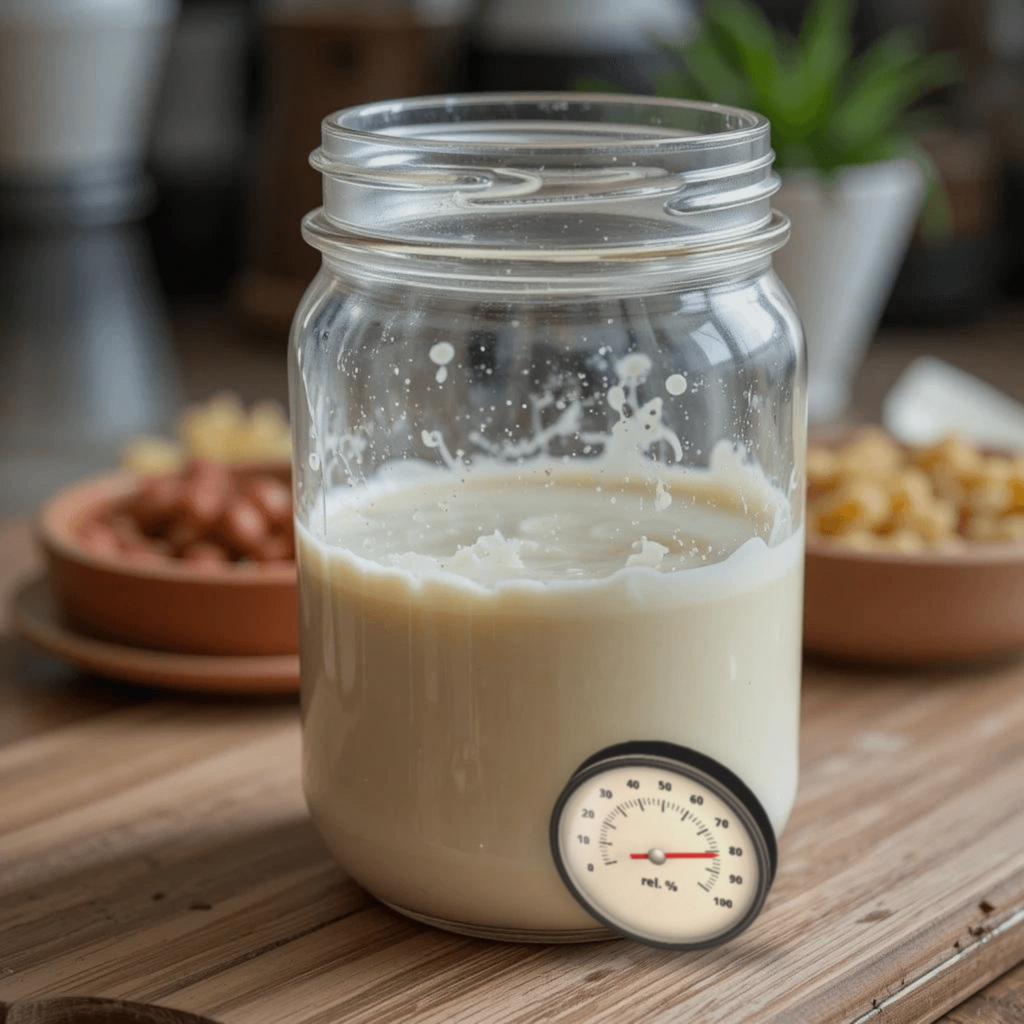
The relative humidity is 80%
